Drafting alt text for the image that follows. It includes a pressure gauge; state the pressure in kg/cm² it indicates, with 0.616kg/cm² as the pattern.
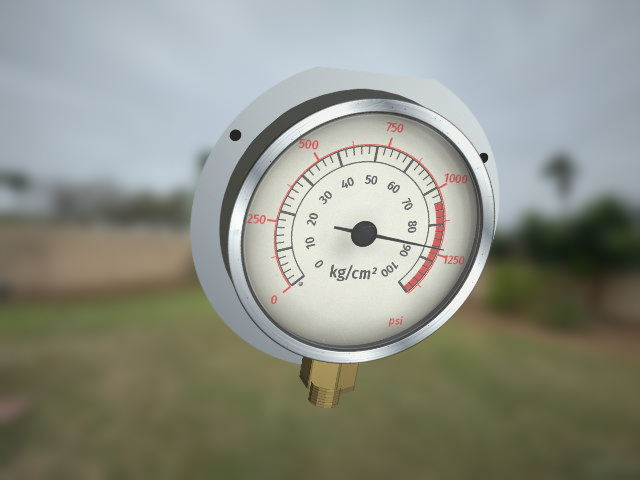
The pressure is 86kg/cm²
